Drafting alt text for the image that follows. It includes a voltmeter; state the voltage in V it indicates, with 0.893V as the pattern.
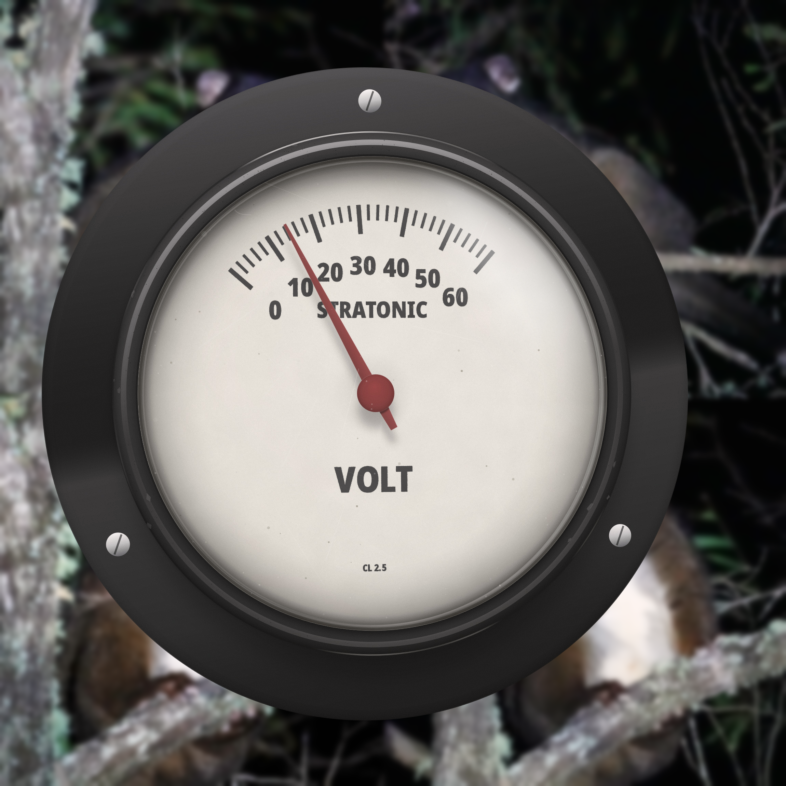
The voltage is 14V
